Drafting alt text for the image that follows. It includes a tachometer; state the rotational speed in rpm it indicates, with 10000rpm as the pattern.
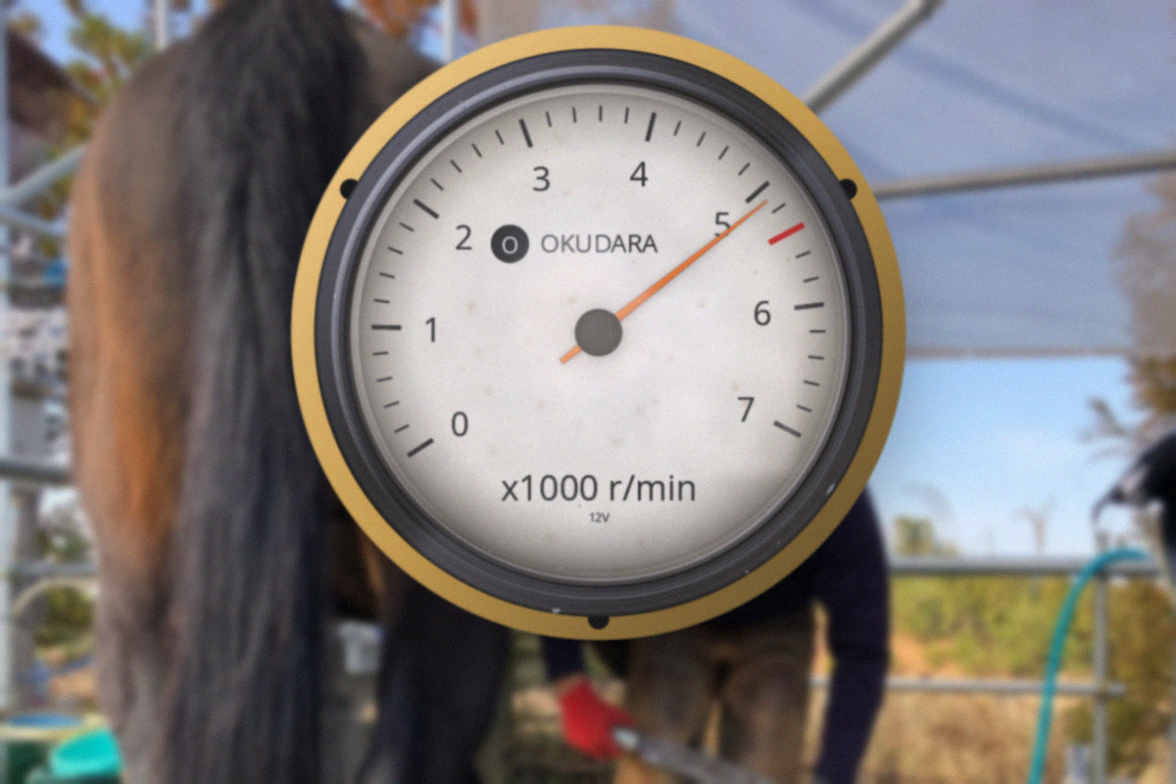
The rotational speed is 5100rpm
